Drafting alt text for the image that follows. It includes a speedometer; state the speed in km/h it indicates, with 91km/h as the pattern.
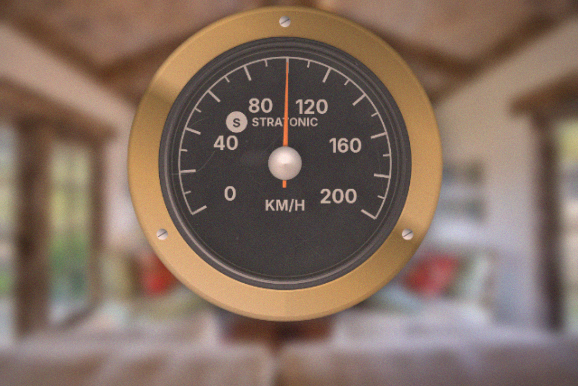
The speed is 100km/h
